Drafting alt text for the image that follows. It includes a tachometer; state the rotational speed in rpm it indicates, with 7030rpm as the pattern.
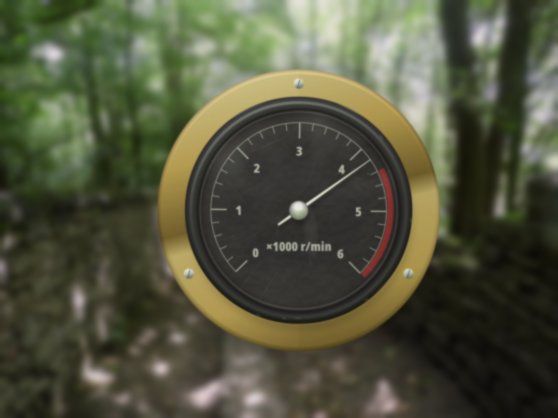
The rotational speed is 4200rpm
